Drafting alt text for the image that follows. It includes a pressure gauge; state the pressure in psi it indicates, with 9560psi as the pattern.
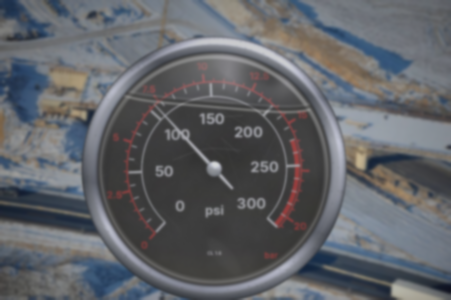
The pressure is 105psi
